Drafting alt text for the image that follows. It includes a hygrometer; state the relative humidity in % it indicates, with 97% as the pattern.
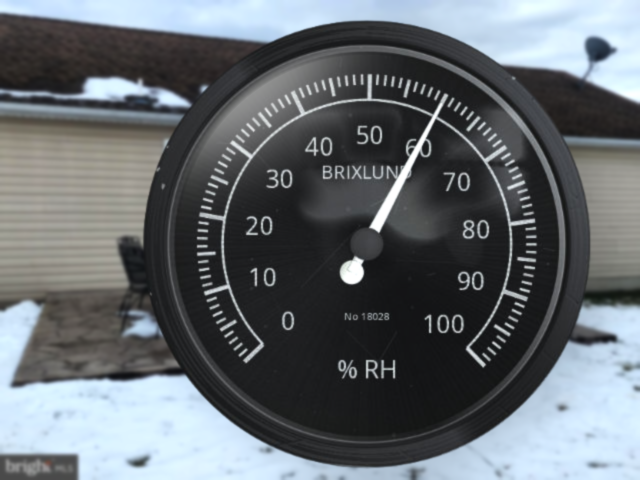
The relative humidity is 60%
